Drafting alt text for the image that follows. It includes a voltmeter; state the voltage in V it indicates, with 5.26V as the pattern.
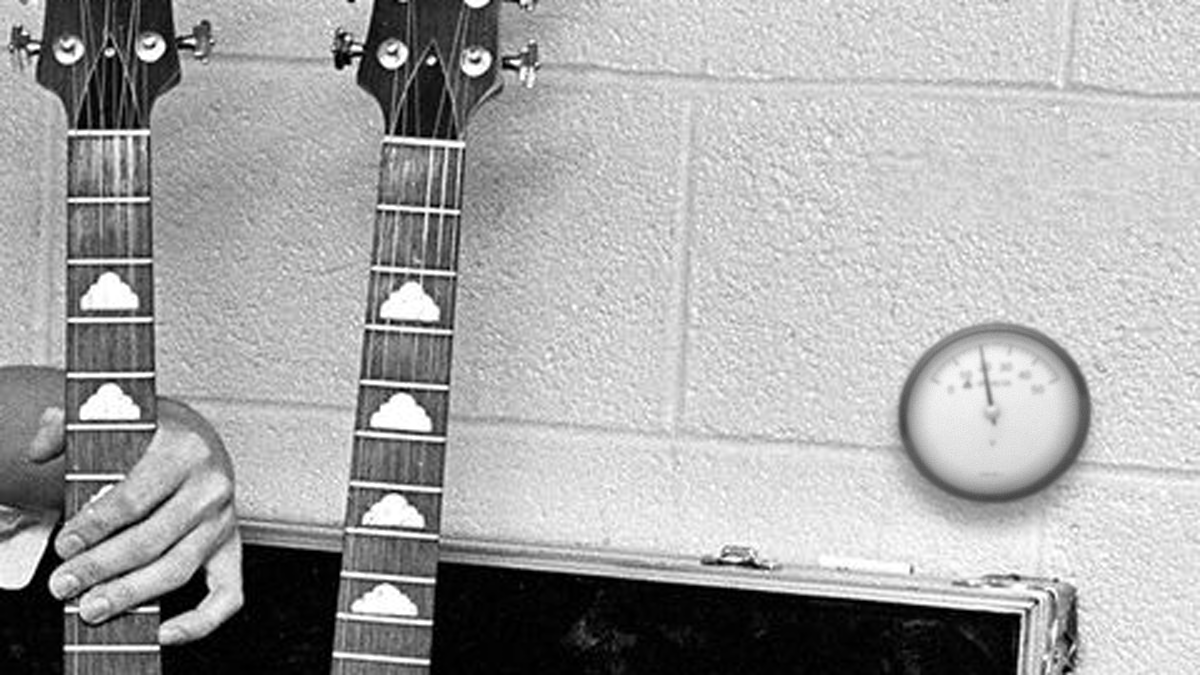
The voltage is 20V
